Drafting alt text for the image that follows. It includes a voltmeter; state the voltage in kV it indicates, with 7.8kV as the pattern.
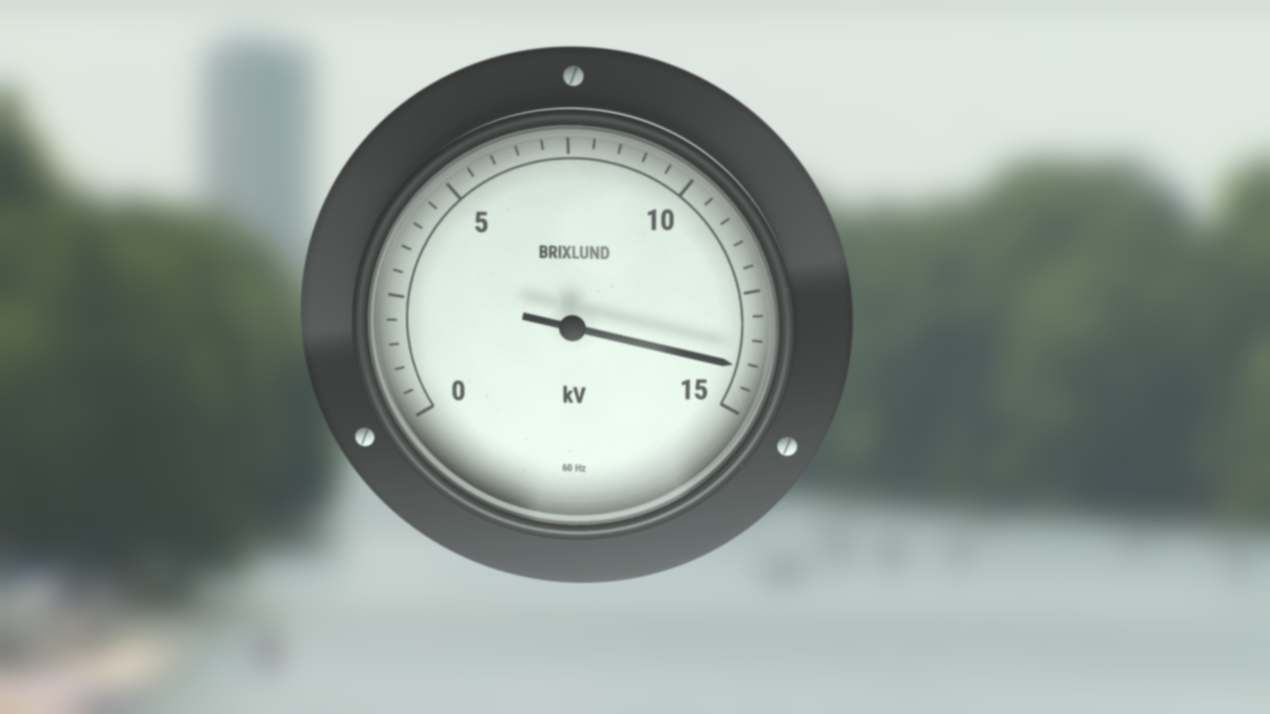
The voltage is 14kV
